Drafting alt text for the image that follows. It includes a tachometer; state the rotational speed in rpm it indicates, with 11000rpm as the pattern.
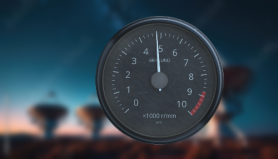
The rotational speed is 4800rpm
